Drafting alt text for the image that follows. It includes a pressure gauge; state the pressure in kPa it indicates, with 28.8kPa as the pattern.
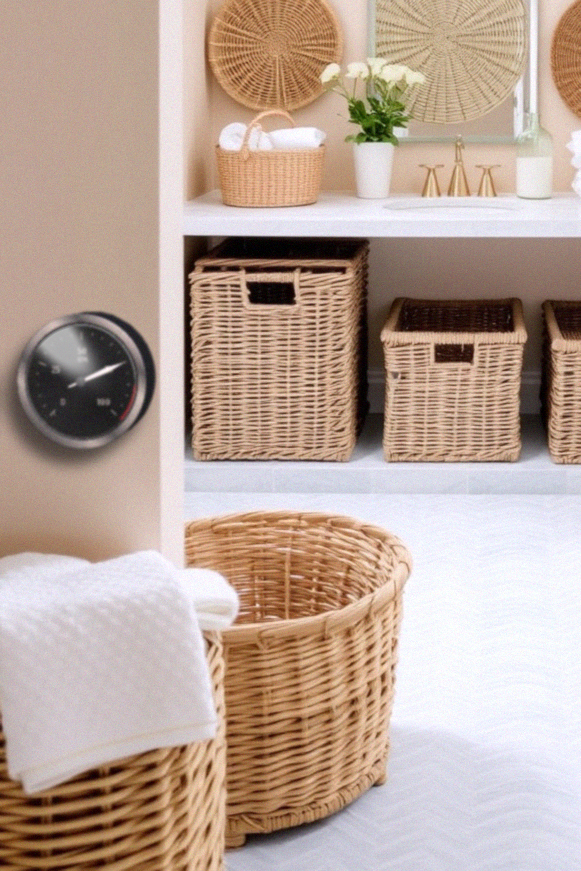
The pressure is 75kPa
